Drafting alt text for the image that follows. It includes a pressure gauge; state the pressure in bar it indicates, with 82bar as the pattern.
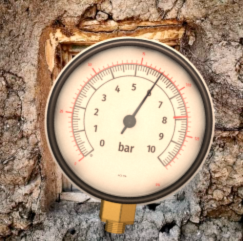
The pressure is 6bar
